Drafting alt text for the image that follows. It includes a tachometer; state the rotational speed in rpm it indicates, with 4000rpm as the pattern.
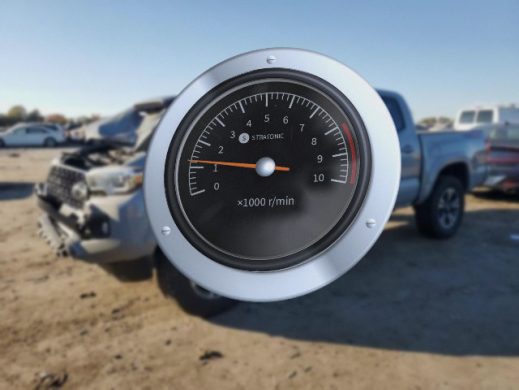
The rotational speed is 1200rpm
